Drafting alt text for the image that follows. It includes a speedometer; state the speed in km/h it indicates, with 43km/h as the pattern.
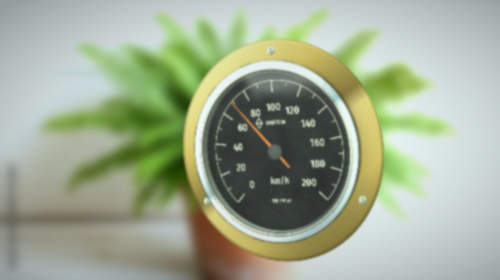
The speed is 70km/h
